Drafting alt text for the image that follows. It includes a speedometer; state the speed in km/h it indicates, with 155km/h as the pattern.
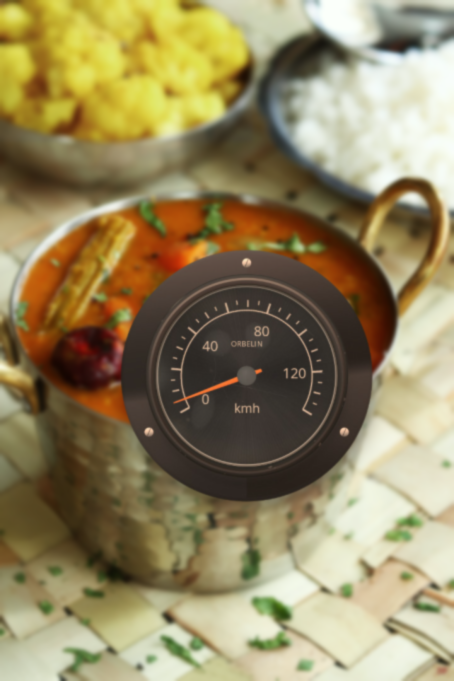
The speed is 5km/h
